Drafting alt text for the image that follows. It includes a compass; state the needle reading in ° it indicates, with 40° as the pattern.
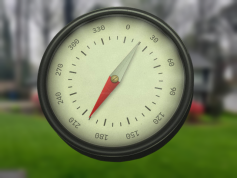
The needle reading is 200°
